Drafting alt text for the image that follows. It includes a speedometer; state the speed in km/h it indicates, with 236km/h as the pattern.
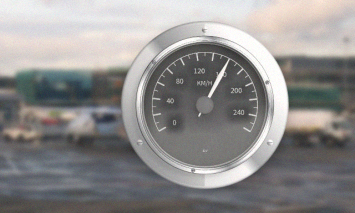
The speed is 160km/h
